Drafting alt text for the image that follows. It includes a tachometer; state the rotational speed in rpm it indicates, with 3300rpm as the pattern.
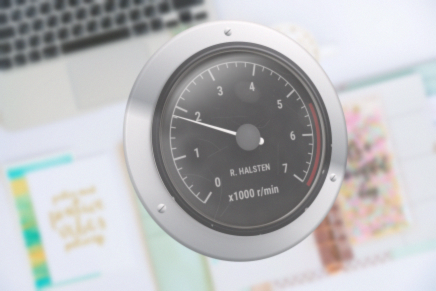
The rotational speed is 1800rpm
